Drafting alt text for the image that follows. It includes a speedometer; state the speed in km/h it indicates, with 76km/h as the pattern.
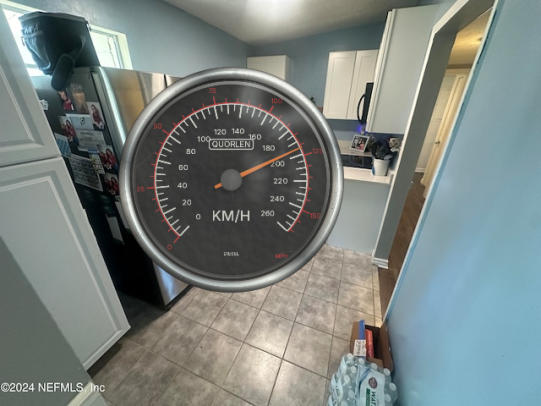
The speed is 195km/h
